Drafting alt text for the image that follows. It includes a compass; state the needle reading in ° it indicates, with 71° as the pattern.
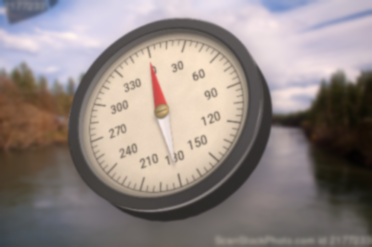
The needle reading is 0°
